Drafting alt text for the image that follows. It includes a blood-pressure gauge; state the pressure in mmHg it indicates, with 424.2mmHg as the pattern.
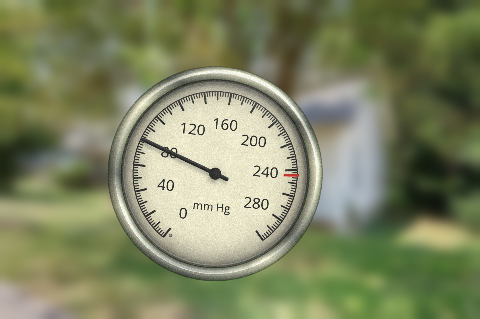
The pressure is 80mmHg
